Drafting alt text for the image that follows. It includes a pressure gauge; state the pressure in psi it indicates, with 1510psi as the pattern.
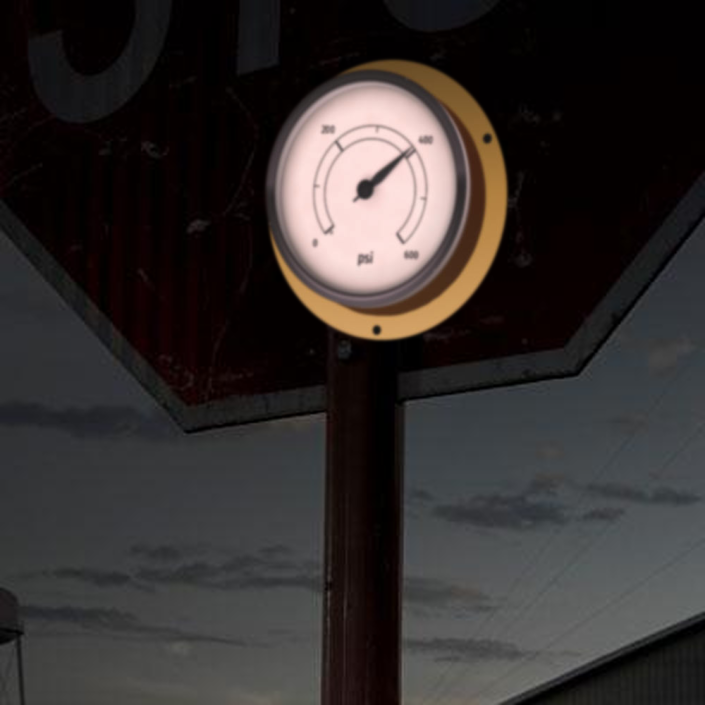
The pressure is 400psi
